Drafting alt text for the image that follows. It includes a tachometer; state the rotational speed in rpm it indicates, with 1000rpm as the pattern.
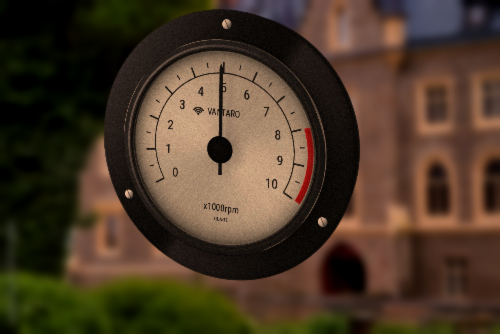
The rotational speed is 5000rpm
